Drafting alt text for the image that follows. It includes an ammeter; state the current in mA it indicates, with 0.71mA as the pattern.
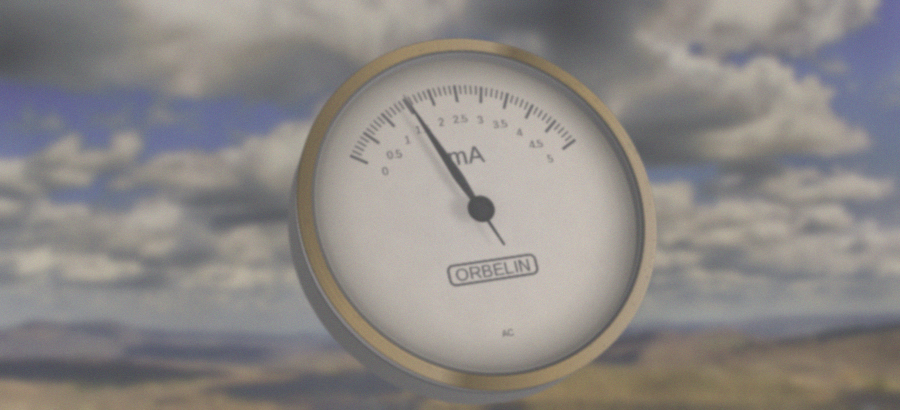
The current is 1.5mA
